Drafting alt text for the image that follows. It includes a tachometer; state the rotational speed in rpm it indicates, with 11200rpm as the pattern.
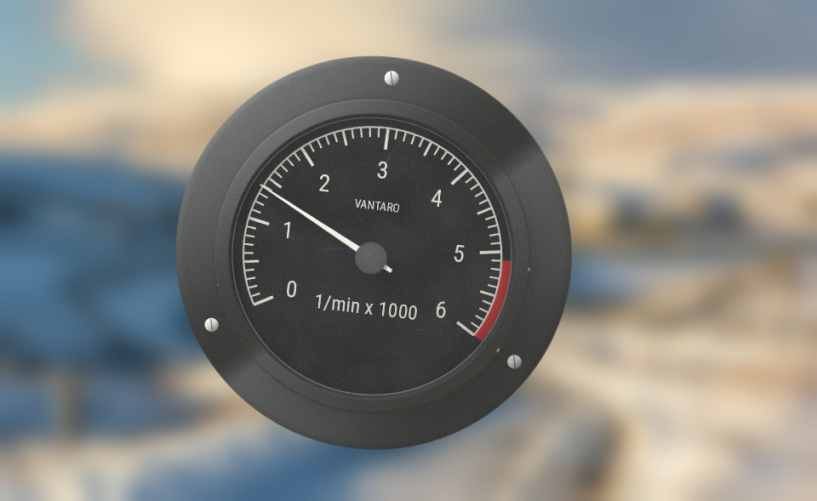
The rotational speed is 1400rpm
